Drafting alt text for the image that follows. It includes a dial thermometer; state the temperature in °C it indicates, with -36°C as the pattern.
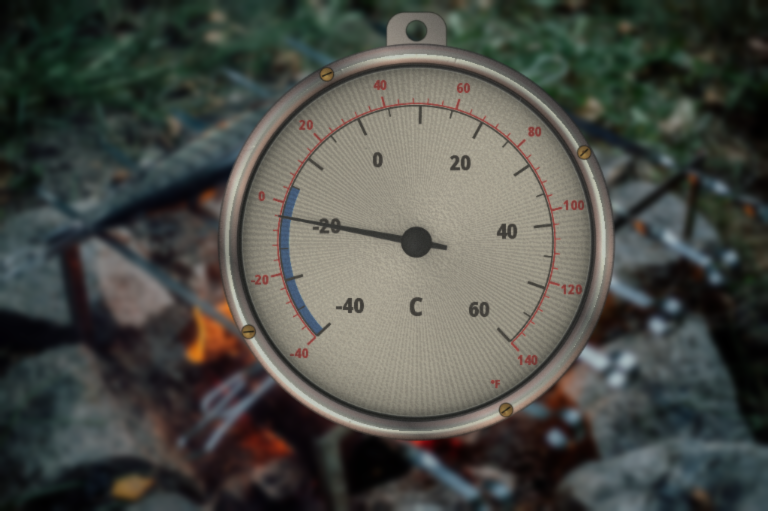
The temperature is -20°C
